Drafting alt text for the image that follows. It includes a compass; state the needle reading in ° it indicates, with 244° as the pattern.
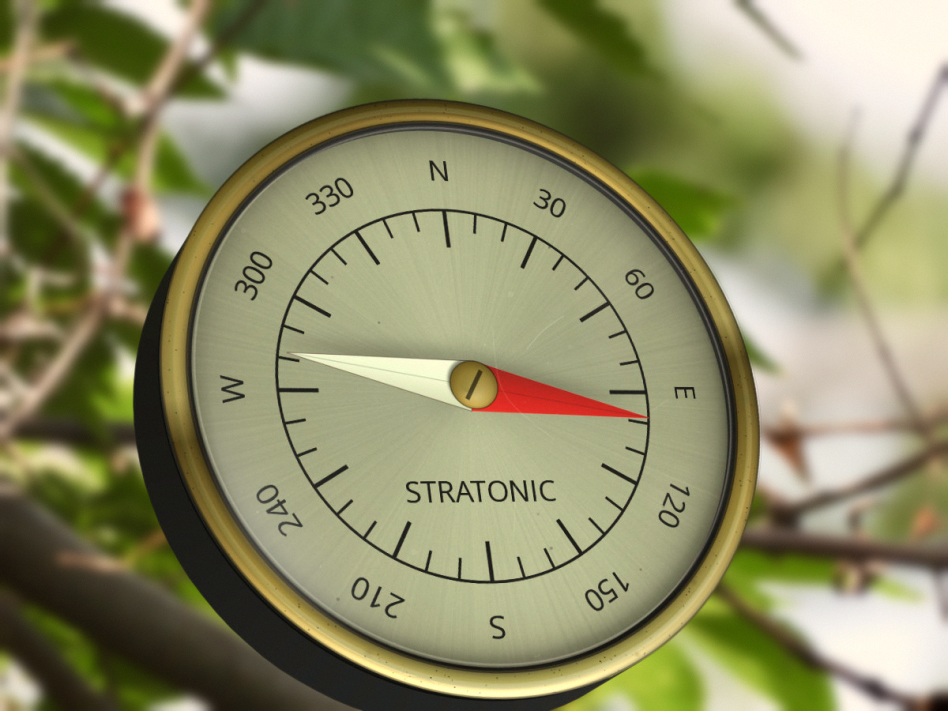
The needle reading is 100°
